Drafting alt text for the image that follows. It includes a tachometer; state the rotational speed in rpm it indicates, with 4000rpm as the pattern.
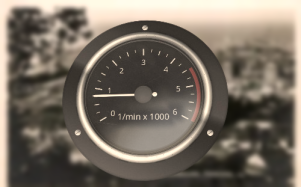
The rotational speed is 750rpm
